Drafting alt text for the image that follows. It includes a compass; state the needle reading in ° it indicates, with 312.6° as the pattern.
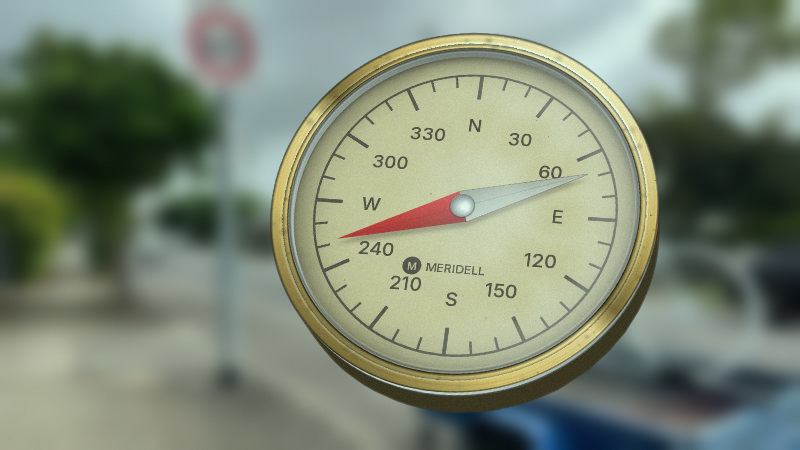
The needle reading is 250°
